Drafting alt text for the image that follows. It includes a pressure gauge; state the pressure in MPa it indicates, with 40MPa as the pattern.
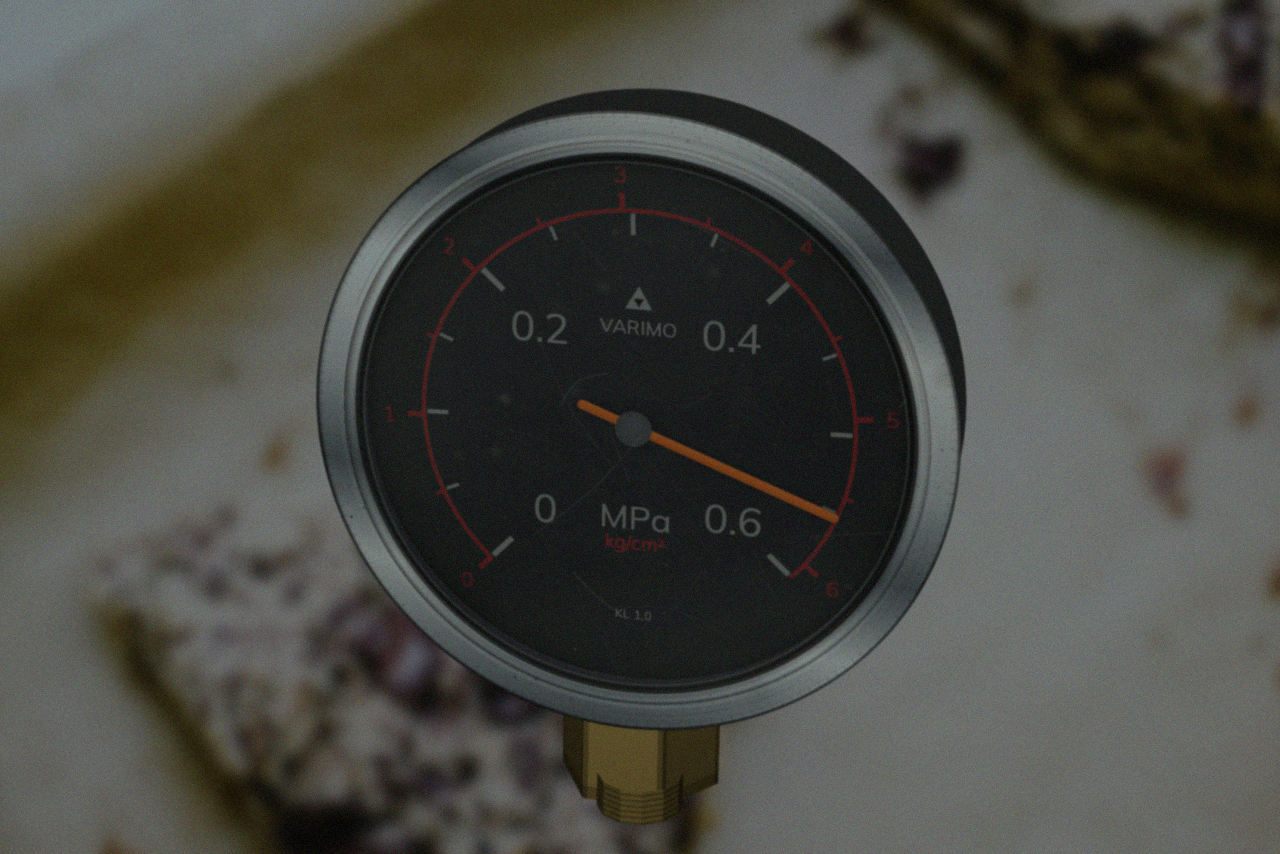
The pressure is 0.55MPa
